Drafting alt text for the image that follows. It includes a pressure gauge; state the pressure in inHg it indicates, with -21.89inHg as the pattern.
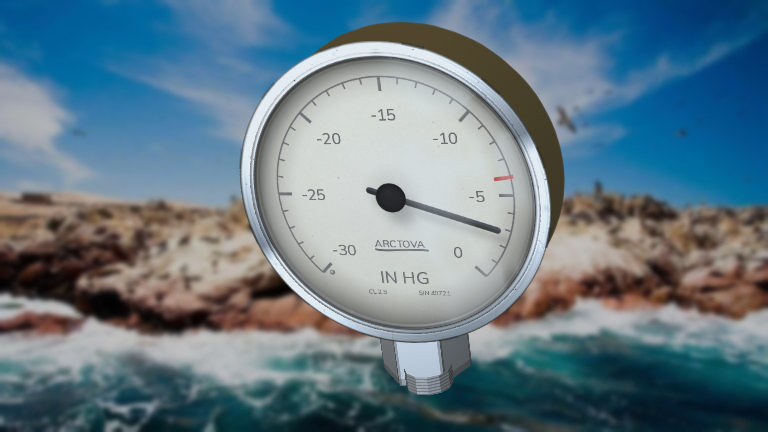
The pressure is -3inHg
